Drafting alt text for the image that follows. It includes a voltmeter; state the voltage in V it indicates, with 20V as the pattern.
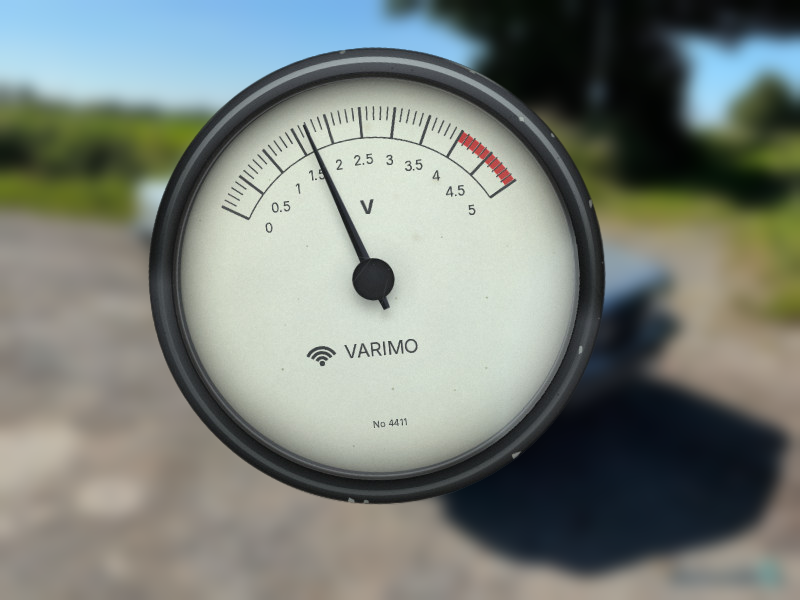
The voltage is 1.7V
